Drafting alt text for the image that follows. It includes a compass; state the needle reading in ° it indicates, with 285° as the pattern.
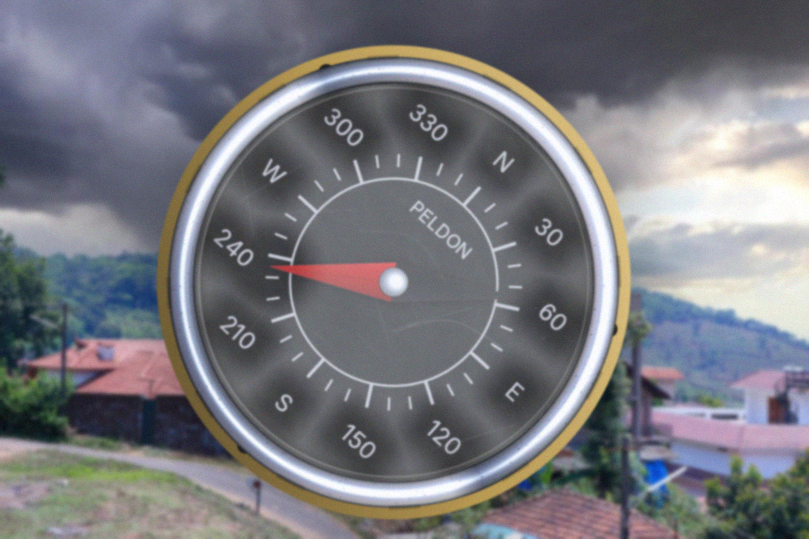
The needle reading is 235°
